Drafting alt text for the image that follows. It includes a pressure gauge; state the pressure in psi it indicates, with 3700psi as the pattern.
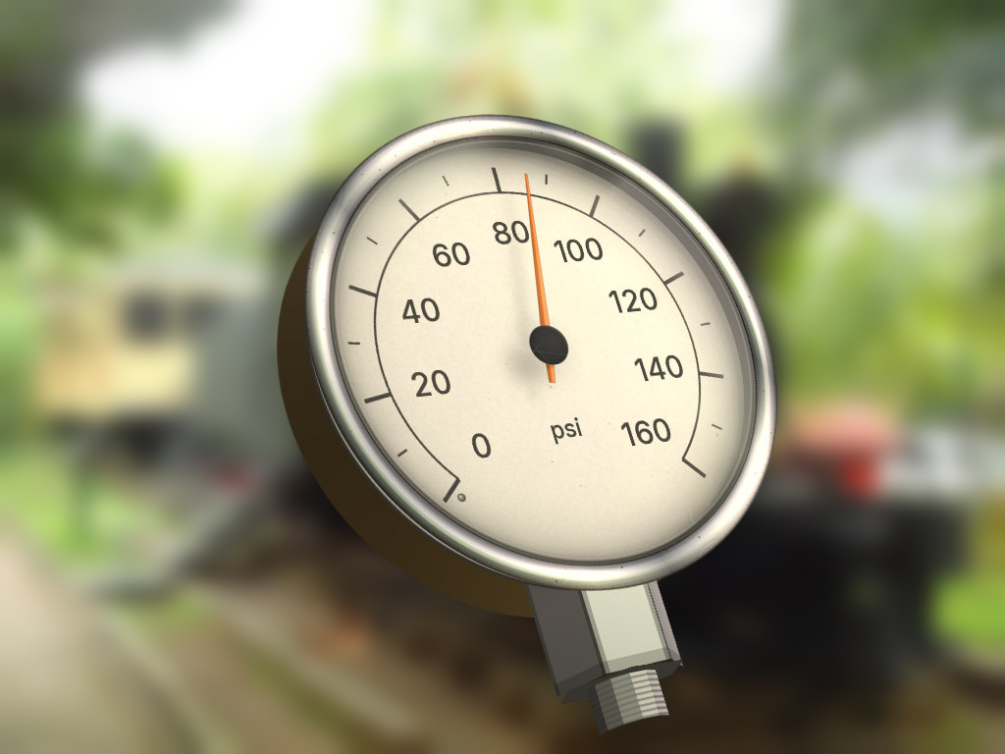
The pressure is 85psi
